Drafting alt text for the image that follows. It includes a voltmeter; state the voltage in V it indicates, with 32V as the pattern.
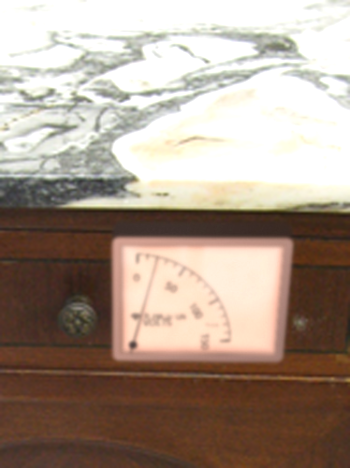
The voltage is 20V
